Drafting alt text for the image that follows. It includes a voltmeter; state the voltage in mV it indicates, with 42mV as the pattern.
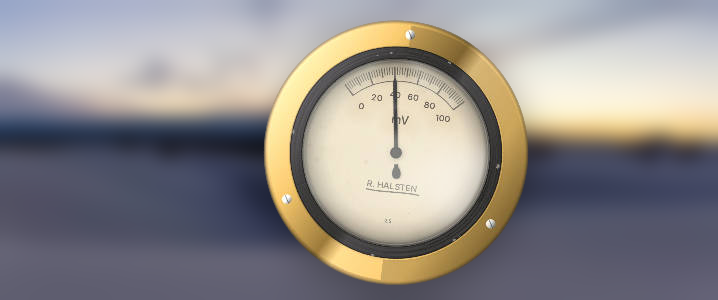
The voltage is 40mV
